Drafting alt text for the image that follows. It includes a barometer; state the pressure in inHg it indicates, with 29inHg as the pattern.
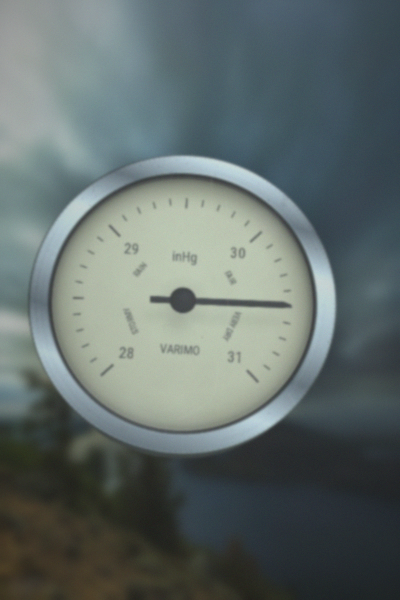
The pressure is 30.5inHg
